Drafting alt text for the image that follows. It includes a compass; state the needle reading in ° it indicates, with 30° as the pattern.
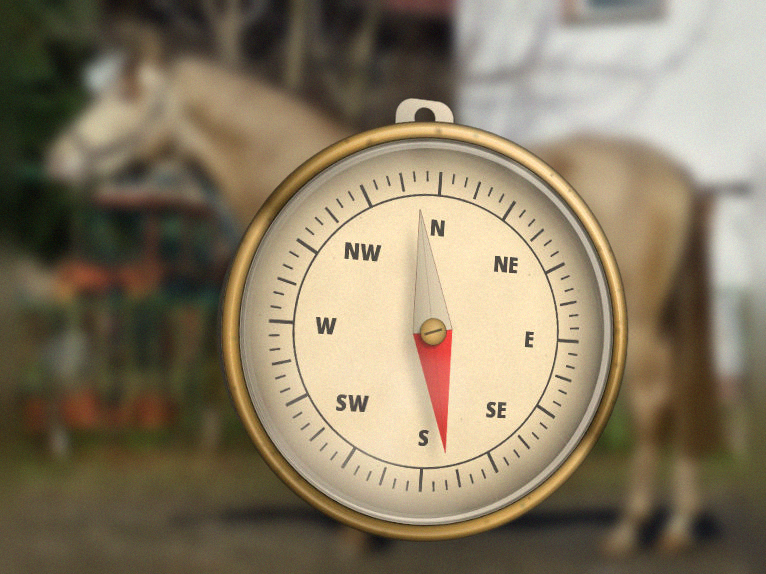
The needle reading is 170°
